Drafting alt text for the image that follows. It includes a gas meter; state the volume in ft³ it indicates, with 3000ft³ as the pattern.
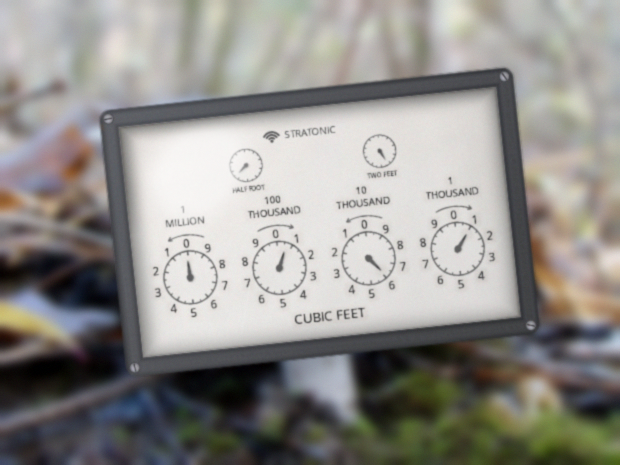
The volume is 6100ft³
